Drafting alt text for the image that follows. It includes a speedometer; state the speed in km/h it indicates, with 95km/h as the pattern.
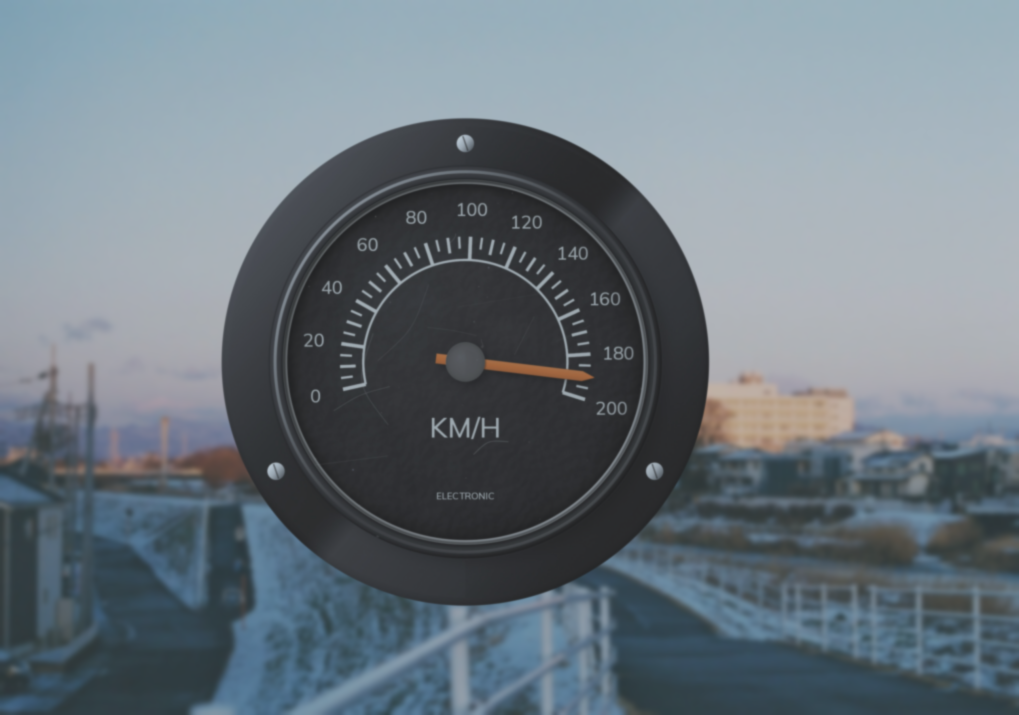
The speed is 190km/h
